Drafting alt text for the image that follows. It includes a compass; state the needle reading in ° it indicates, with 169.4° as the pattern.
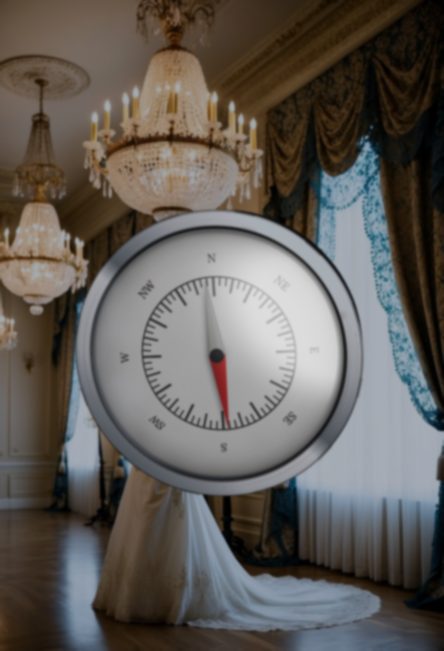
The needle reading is 175°
